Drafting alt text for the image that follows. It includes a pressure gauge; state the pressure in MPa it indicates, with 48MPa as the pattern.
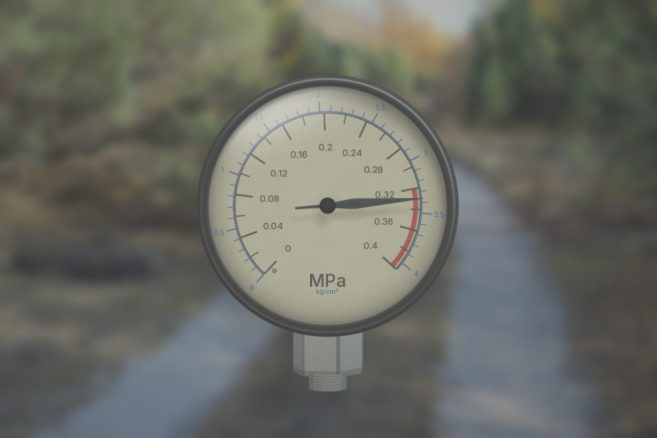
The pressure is 0.33MPa
